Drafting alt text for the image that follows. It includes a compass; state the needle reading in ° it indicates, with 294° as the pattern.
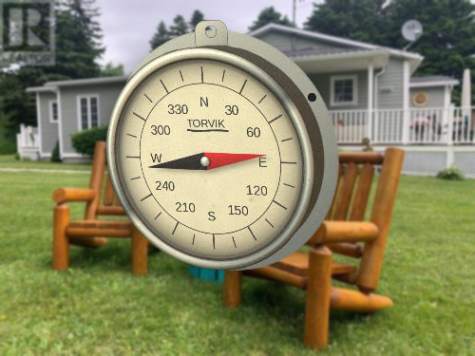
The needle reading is 82.5°
